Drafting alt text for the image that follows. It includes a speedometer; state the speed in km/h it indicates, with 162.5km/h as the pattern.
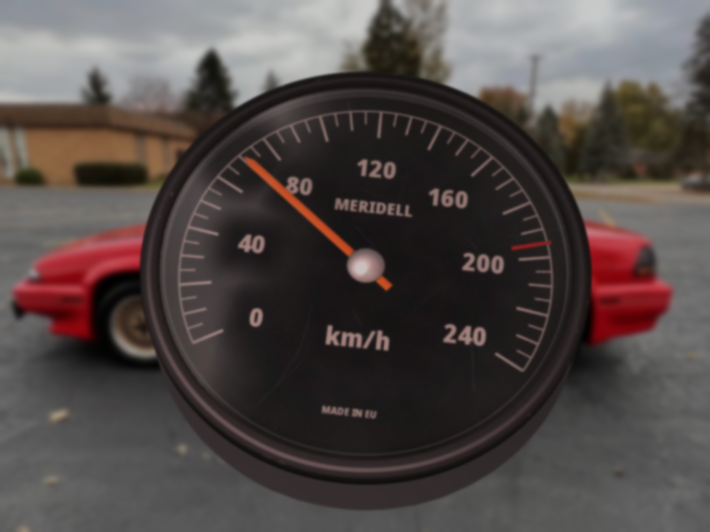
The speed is 70km/h
